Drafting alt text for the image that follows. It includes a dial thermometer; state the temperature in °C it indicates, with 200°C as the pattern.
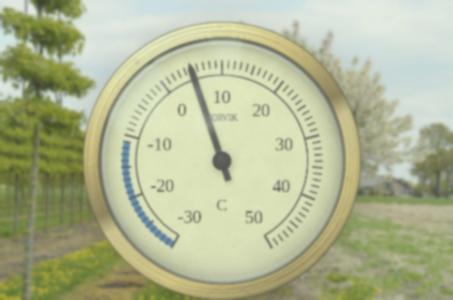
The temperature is 5°C
